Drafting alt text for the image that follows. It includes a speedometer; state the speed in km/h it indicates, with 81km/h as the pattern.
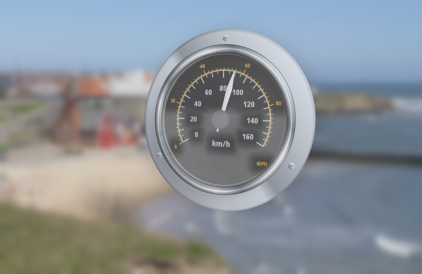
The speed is 90km/h
